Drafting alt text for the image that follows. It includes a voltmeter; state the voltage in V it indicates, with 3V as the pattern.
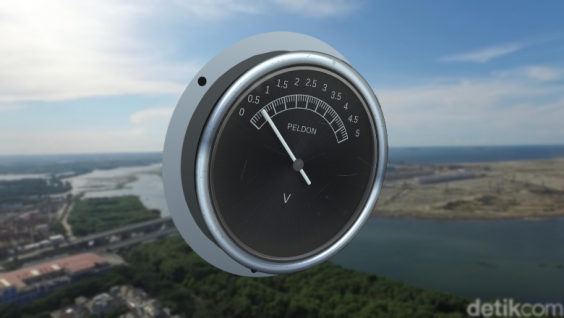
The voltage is 0.5V
